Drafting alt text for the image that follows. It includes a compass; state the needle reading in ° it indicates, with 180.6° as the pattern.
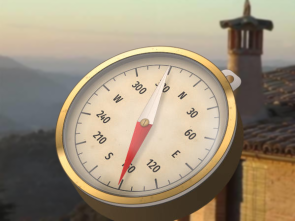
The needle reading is 150°
